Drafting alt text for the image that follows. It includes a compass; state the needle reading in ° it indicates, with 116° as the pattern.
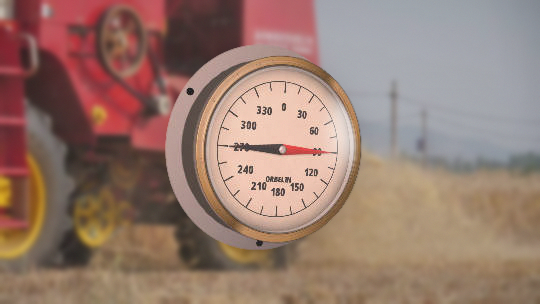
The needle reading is 90°
